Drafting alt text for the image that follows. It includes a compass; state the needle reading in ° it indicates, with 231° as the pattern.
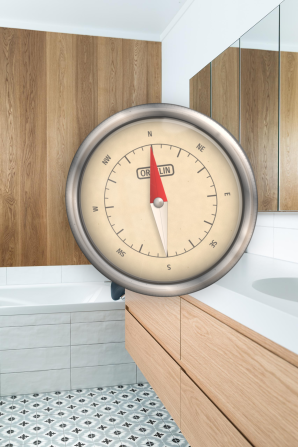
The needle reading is 0°
